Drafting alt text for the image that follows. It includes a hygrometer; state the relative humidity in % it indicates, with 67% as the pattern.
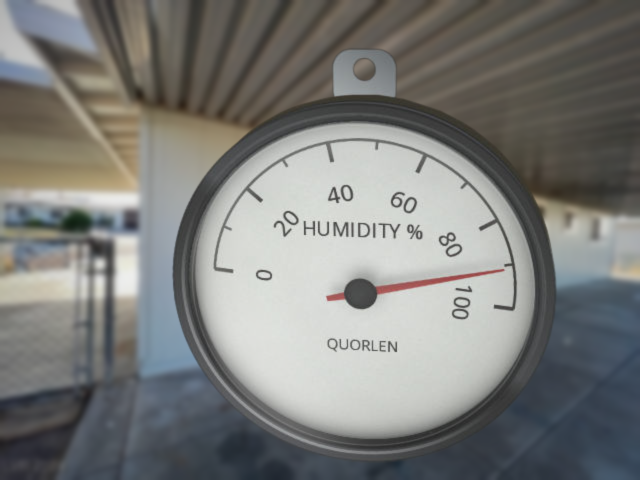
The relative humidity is 90%
